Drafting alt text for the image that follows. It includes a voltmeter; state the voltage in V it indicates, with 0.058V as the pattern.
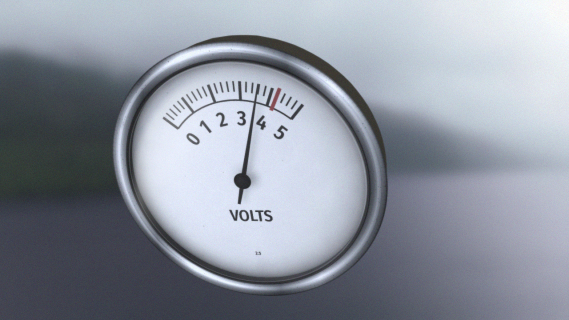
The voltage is 3.6V
